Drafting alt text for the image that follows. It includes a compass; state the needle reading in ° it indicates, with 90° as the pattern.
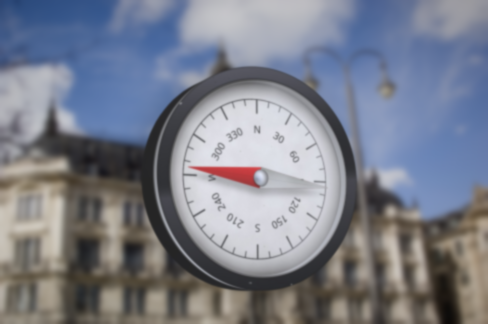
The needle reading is 275°
